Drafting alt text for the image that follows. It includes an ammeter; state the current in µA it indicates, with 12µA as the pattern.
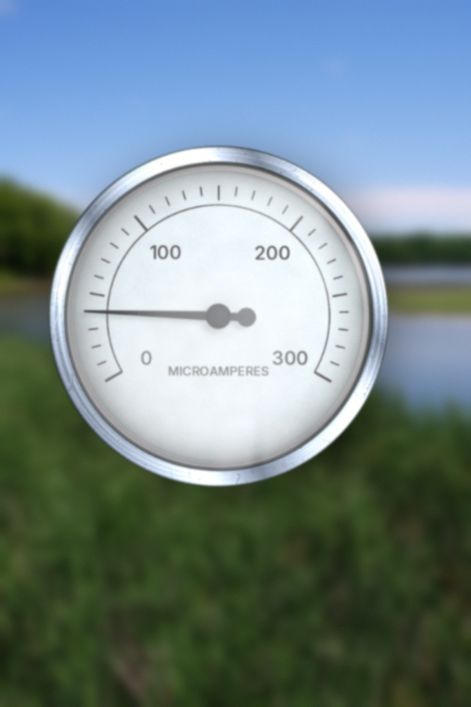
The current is 40µA
